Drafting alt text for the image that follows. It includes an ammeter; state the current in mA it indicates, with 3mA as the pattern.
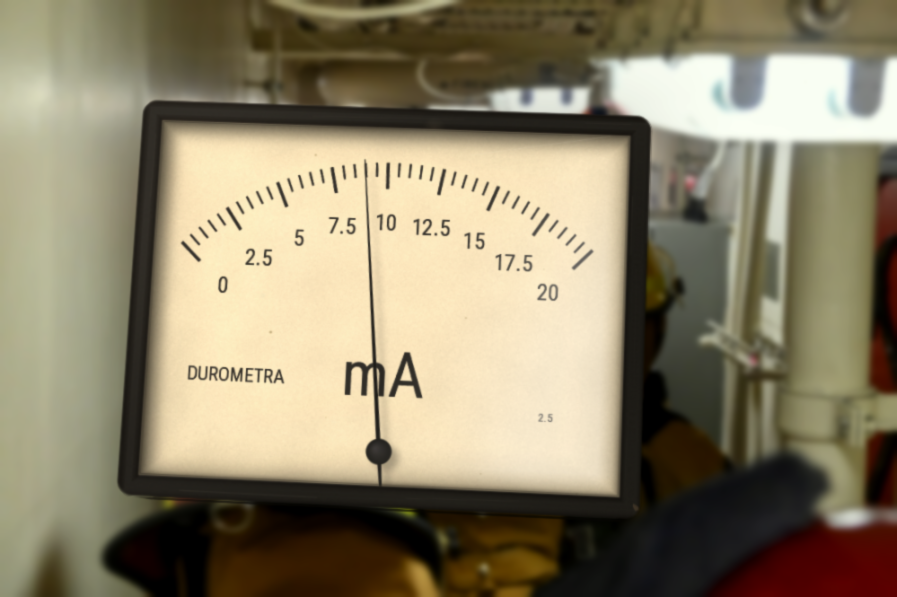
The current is 9mA
